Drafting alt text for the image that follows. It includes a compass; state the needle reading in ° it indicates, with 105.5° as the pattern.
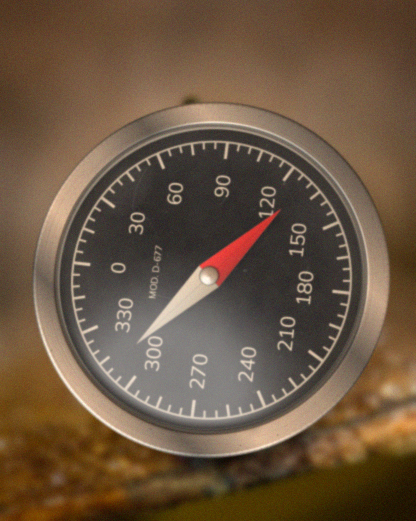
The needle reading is 130°
